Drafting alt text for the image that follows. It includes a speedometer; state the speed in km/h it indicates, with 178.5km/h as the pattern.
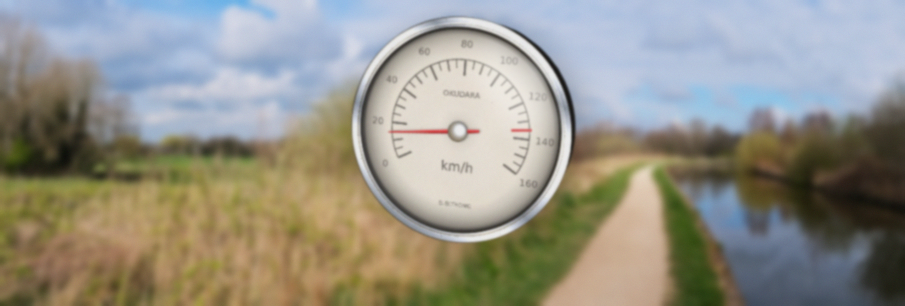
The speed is 15km/h
